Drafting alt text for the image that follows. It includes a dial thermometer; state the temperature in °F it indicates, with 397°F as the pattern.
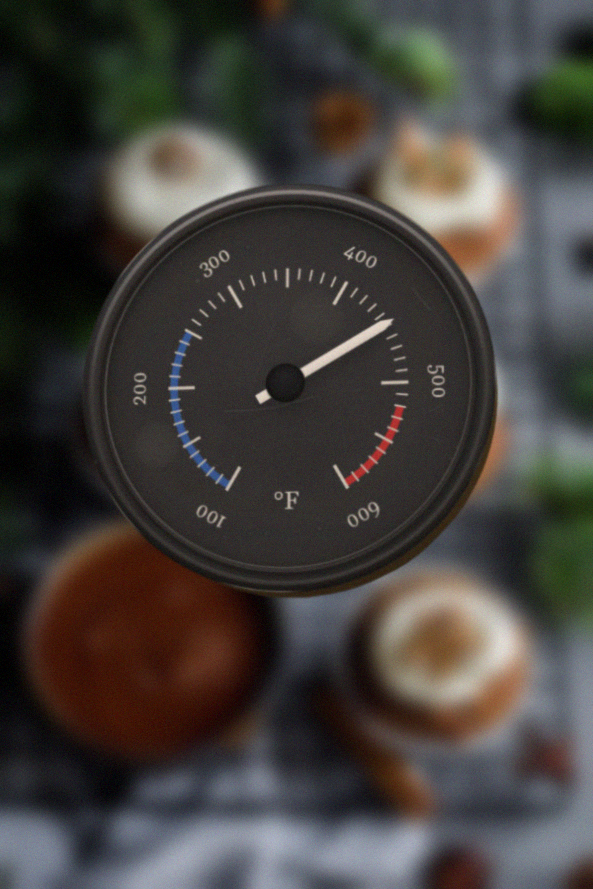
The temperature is 450°F
